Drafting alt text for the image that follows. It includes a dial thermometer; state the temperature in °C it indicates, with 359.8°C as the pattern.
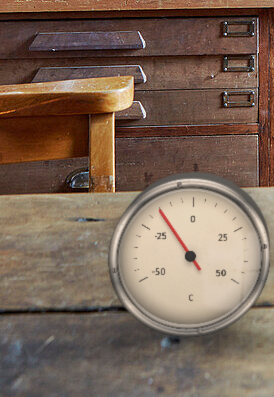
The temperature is -15°C
